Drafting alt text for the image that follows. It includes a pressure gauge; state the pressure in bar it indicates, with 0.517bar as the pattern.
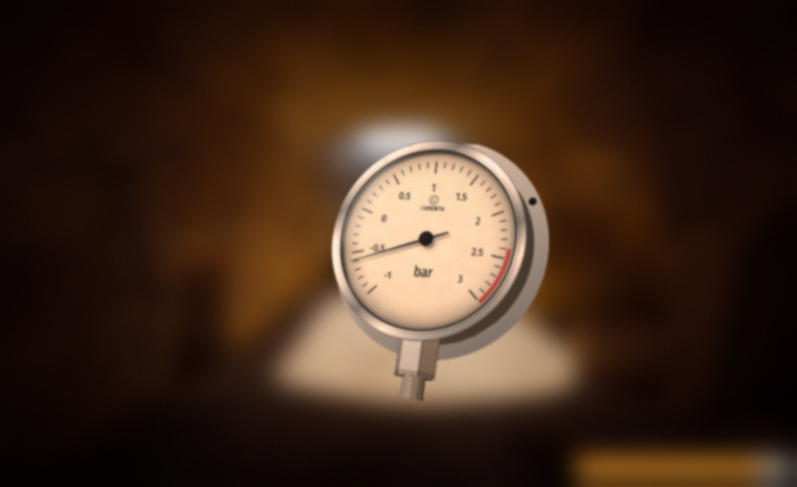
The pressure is -0.6bar
